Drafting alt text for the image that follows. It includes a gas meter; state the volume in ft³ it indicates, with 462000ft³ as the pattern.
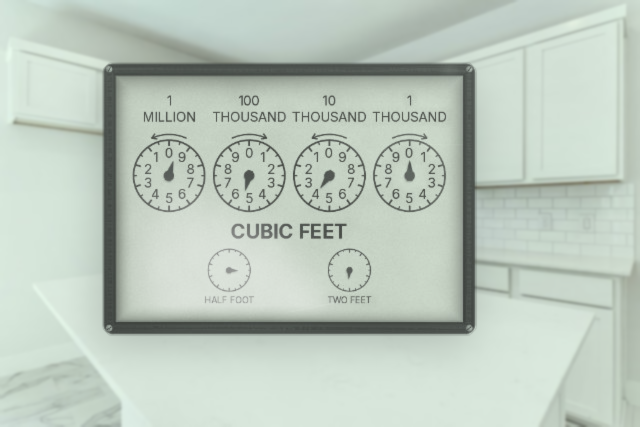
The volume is 954000ft³
